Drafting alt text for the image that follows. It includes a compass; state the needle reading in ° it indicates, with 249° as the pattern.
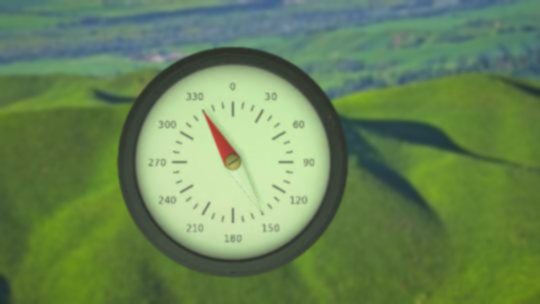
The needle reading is 330°
